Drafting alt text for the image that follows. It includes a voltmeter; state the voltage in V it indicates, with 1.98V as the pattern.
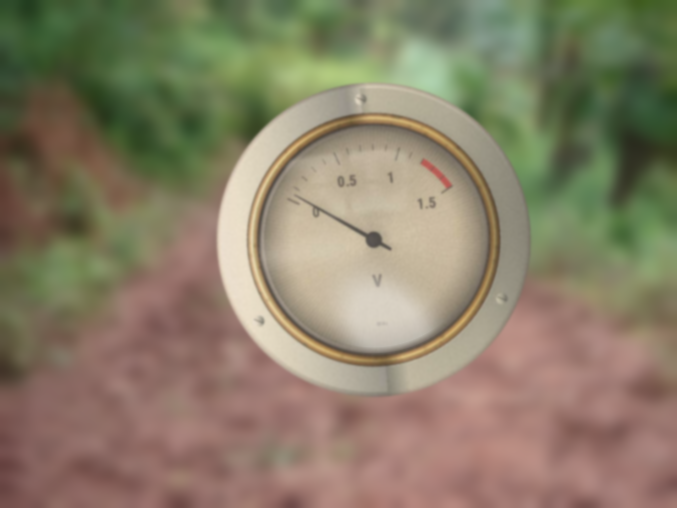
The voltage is 0.05V
